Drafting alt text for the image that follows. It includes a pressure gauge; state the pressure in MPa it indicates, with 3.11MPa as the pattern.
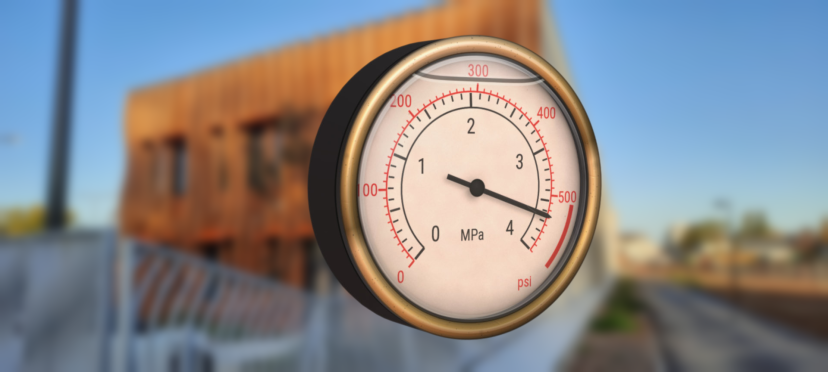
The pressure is 3.65MPa
